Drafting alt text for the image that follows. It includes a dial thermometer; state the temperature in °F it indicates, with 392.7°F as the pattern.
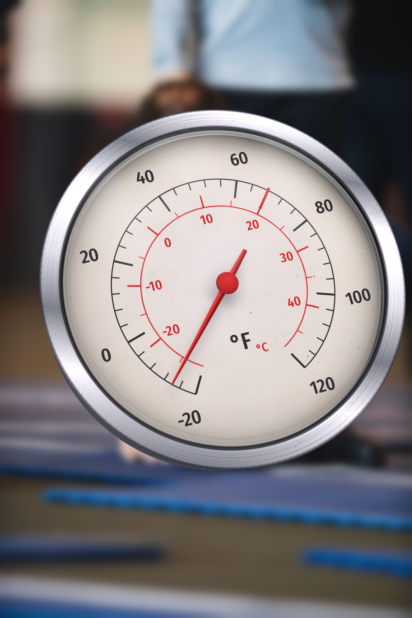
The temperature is -14°F
